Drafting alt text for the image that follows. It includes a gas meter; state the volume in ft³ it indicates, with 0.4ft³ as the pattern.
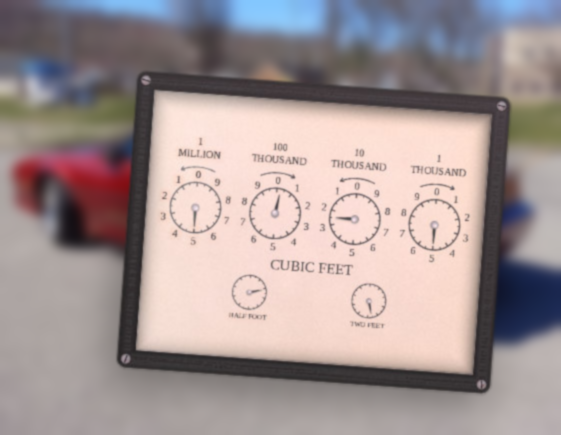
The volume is 502500ft³
